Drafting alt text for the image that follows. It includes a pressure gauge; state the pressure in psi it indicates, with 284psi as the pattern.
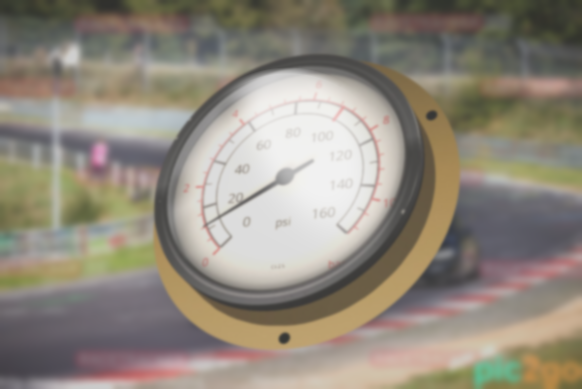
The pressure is 10psi
